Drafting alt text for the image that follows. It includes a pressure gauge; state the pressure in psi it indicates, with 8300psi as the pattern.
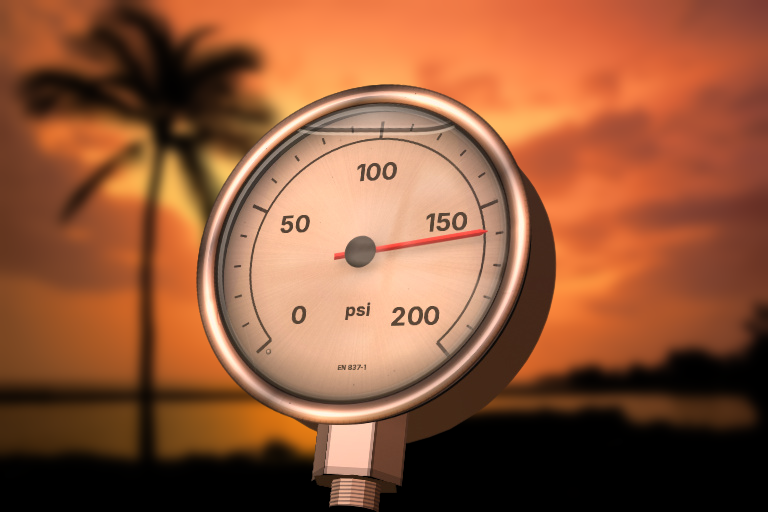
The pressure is 160psi
